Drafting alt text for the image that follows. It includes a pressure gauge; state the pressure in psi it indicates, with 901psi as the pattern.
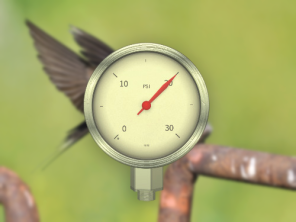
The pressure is 20psi
